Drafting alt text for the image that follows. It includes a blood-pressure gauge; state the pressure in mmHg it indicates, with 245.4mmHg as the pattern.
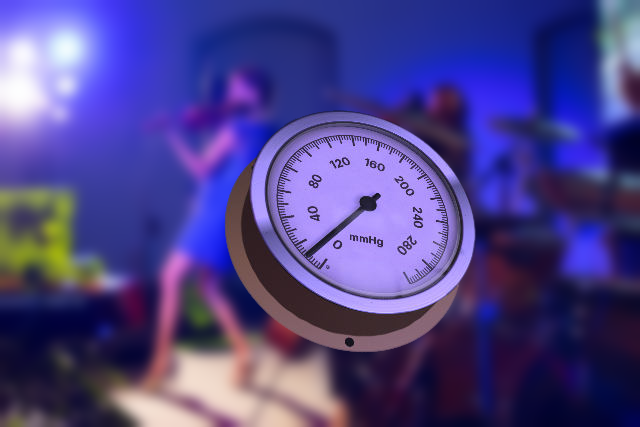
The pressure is 10mmHg
